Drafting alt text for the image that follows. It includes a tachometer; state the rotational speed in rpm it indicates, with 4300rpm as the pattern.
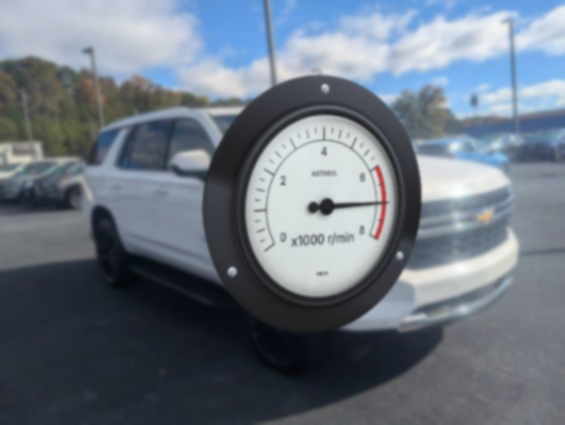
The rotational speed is 7000rpm
